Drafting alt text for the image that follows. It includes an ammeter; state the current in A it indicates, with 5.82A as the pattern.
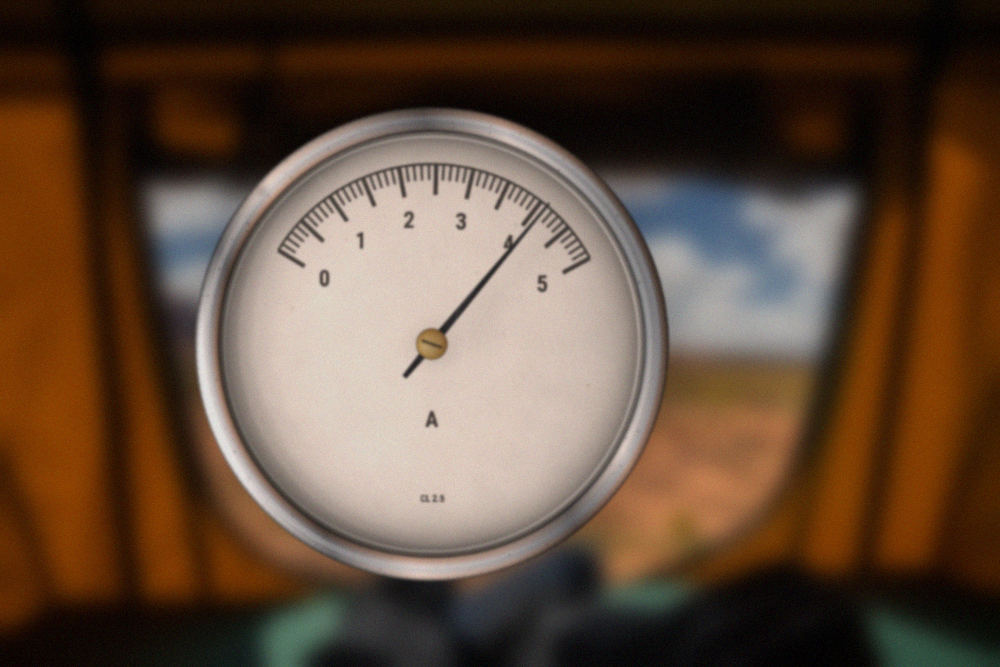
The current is 4.1A
